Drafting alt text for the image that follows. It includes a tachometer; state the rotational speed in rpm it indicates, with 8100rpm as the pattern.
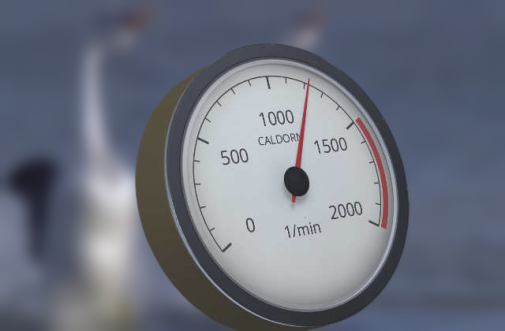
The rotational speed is 1200rpm
